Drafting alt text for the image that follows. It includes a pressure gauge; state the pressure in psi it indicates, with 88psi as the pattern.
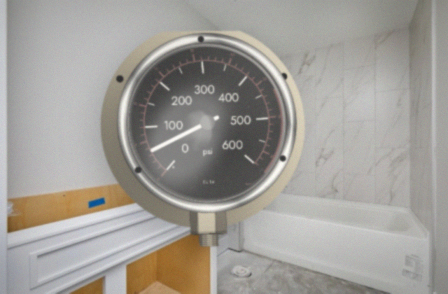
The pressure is 50psi
